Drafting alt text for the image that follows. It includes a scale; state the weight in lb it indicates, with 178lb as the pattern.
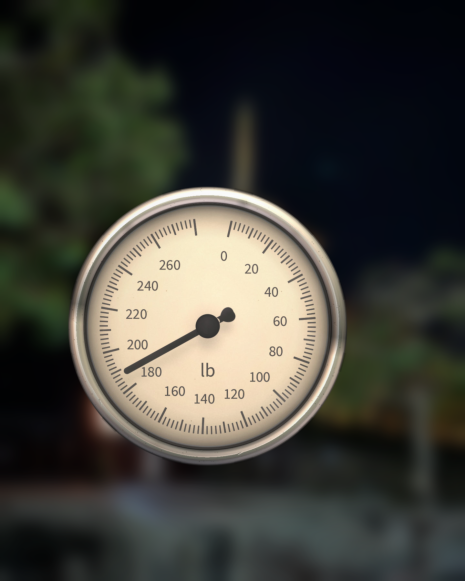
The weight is 188lb
